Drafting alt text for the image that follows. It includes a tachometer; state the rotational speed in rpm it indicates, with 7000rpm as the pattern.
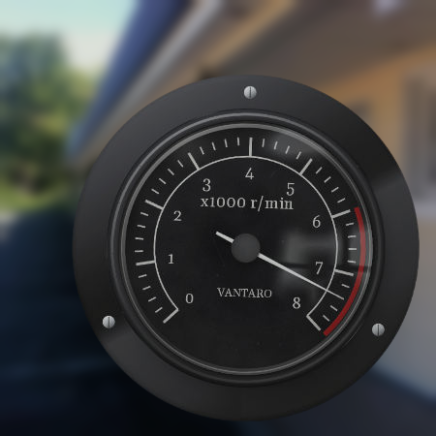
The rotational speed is 7400rpm
